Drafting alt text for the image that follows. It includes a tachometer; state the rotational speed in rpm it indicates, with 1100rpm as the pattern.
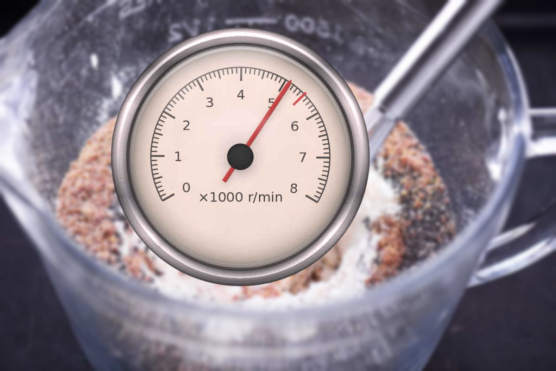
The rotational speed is 5100rpm
